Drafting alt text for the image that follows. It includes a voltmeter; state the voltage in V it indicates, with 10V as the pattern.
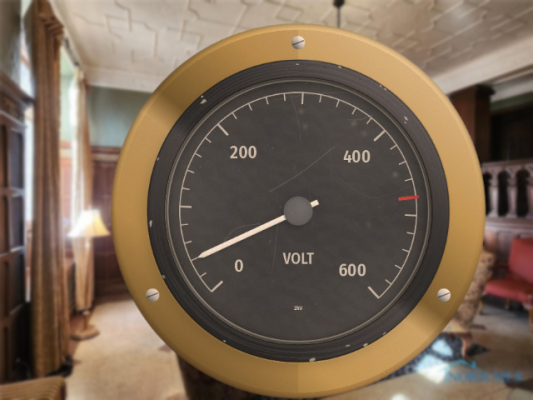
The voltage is 40V
